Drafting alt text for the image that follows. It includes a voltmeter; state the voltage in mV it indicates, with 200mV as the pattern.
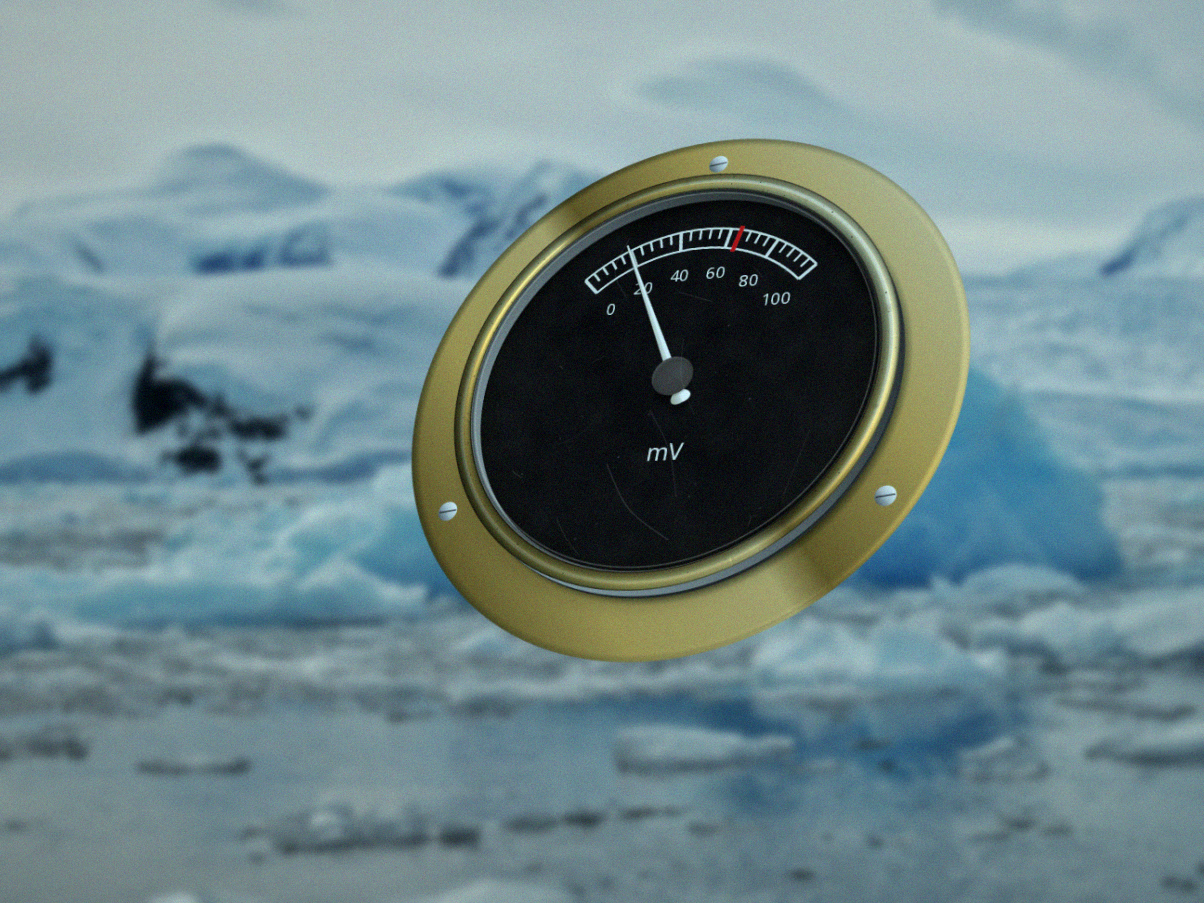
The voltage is 20mV
